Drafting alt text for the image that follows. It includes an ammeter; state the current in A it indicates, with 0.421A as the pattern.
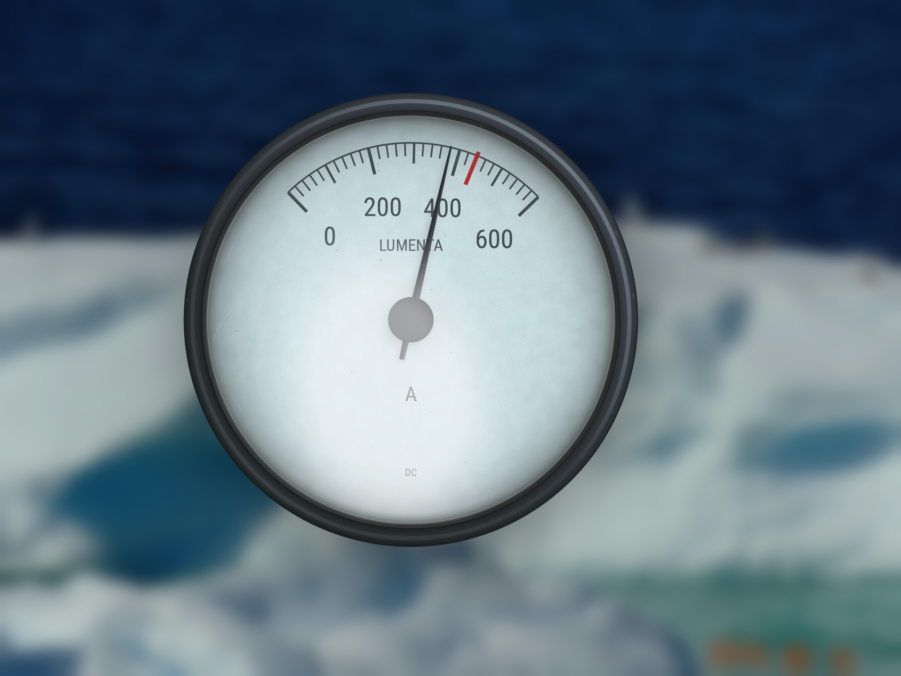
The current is 380A
